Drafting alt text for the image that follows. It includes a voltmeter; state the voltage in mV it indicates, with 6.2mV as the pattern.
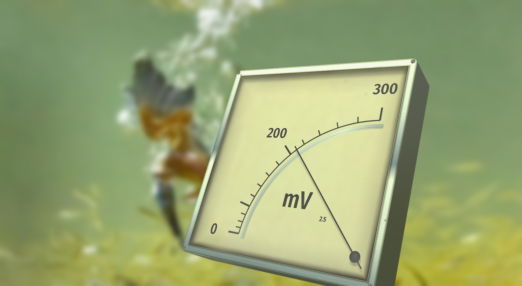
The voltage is 210mV
